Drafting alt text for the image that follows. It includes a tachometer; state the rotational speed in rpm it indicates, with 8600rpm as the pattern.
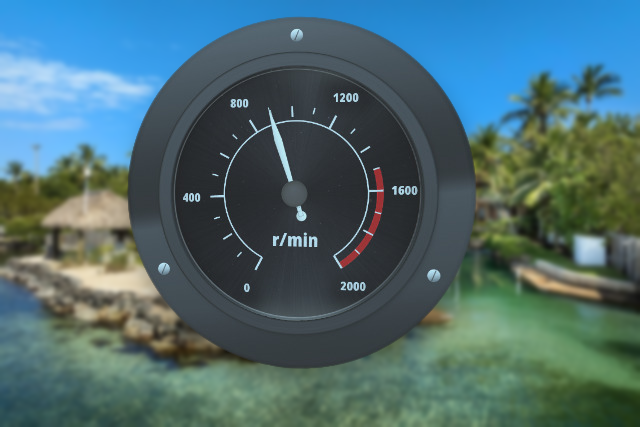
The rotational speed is 900rpm
